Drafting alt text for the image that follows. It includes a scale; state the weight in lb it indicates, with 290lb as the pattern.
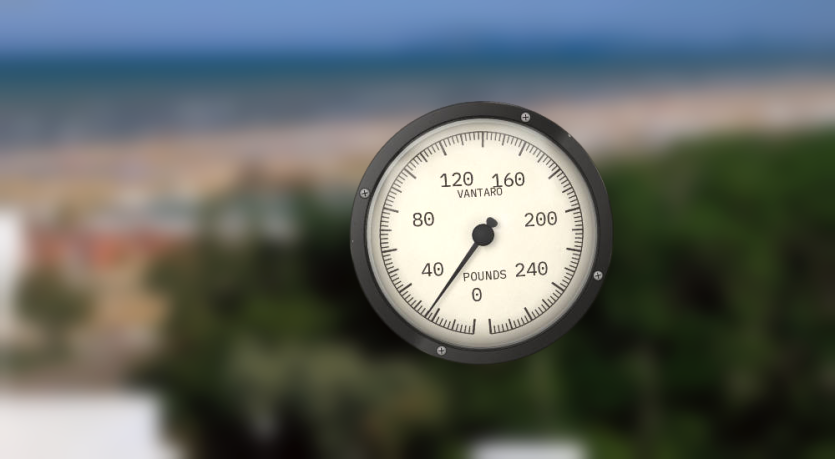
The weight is 24lb
